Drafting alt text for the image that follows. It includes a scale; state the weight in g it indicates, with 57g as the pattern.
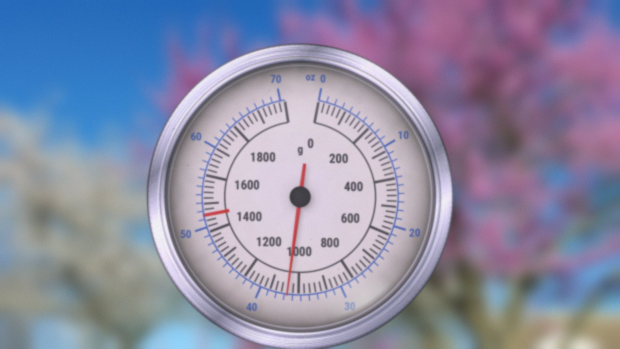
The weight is 1040g
